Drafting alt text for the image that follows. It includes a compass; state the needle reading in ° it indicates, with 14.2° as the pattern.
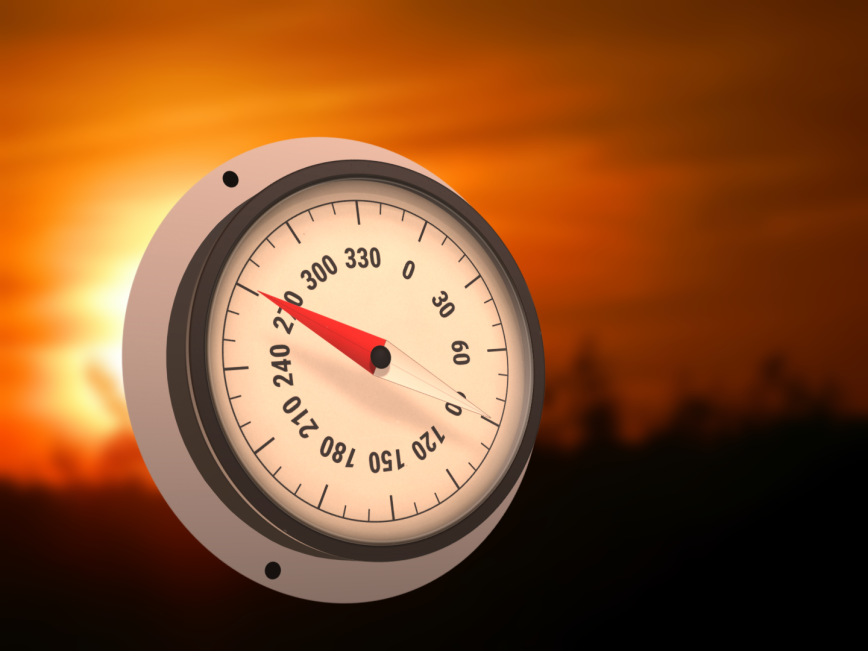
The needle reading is 270°
